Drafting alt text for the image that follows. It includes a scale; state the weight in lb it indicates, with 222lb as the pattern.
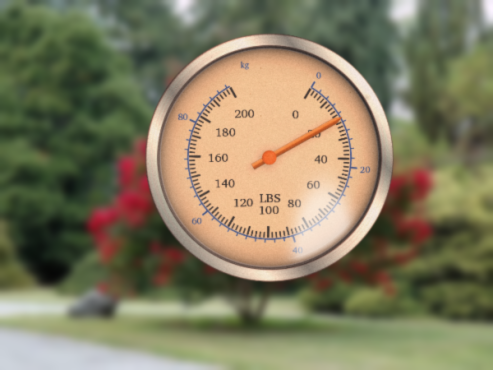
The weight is 20lb
